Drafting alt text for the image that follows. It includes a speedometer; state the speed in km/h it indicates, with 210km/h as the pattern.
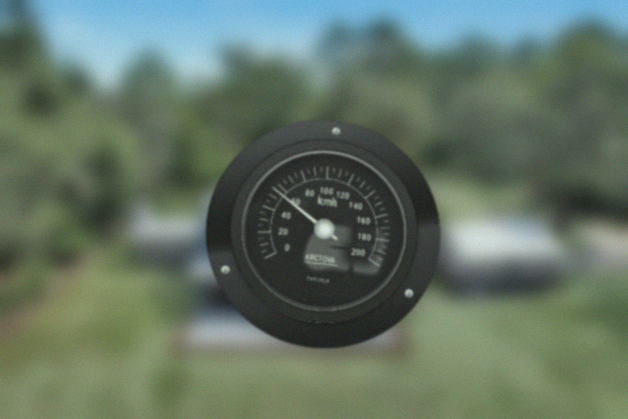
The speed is 55km/h
